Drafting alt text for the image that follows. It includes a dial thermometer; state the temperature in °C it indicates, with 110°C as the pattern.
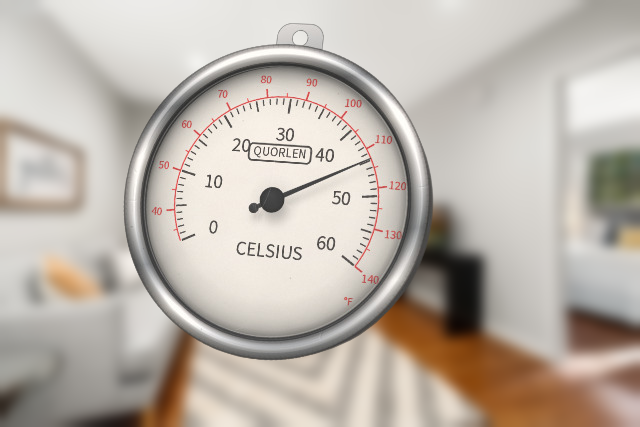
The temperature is 45°C
